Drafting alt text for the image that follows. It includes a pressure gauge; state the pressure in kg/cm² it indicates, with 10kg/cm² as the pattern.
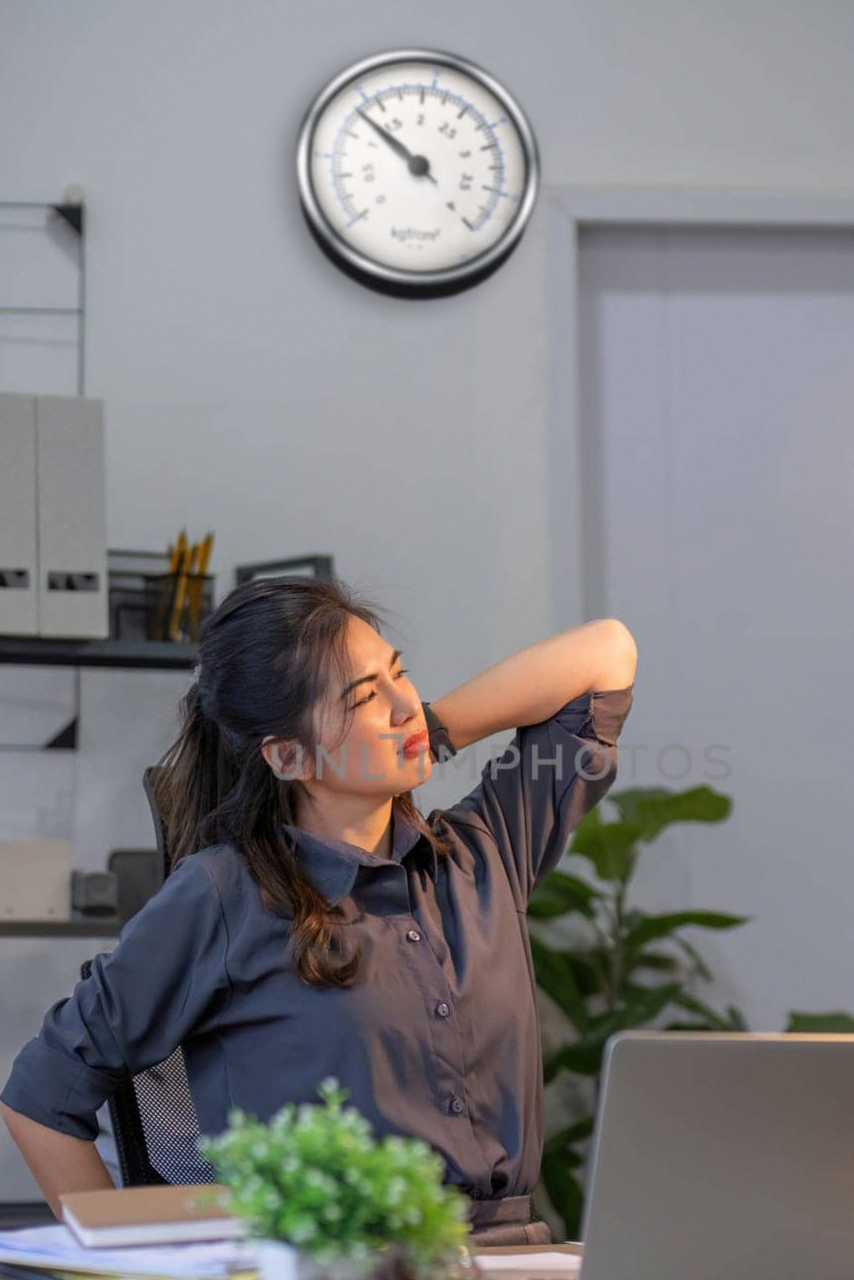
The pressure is 1.25kg/cm²
